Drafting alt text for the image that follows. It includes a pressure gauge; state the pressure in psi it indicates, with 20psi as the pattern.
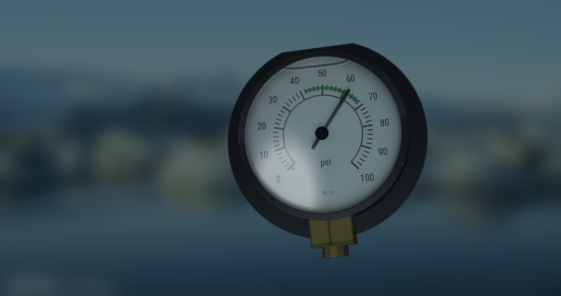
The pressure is 62psi
